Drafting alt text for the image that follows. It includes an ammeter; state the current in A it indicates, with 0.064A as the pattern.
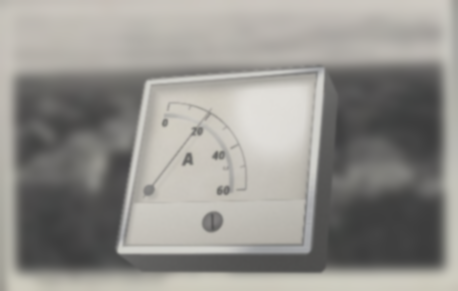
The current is 20A
